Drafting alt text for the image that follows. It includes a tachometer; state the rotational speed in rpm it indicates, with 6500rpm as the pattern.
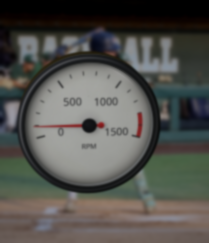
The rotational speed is 100rpm
